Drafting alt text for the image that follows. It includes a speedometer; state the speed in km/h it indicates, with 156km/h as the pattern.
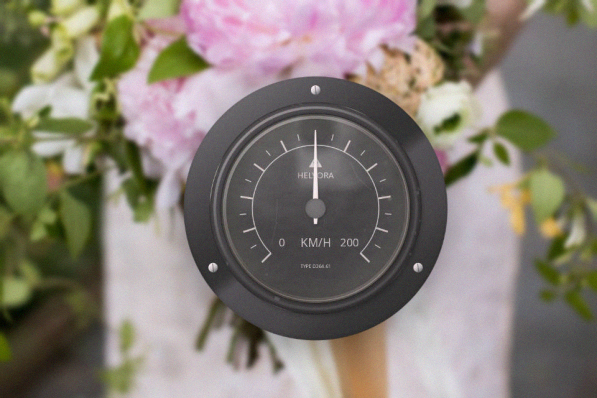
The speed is 100km/h
